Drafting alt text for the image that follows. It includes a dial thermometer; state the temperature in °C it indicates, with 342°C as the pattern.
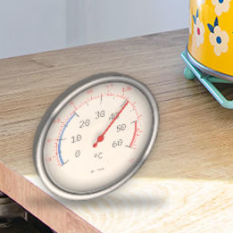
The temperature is 40°C
